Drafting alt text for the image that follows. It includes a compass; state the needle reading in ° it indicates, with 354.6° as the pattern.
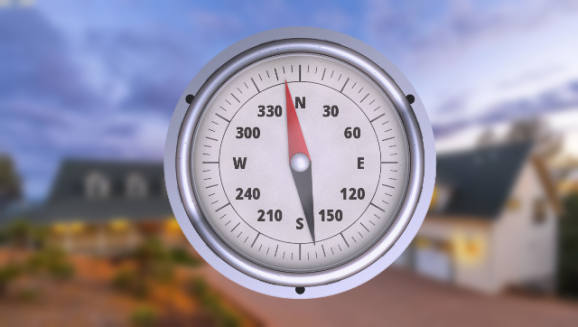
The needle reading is 350°
